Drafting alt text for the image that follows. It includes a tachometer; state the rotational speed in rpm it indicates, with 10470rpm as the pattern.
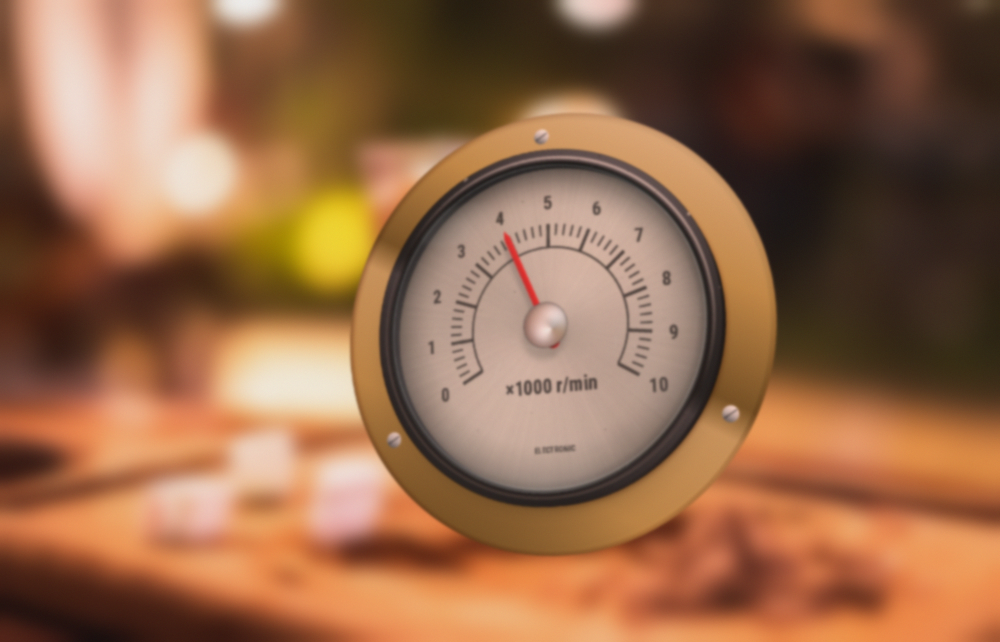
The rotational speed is 4000rpm
